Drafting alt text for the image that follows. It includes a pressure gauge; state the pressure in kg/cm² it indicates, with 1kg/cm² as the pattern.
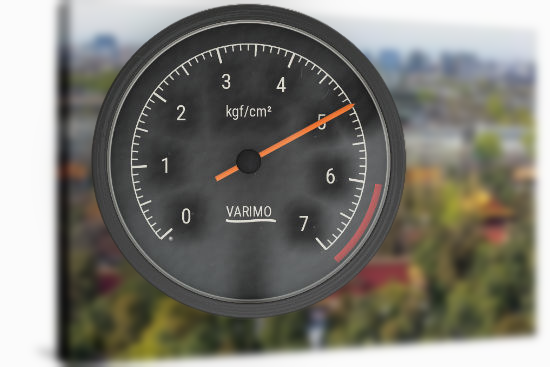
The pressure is 5kg/cm²
